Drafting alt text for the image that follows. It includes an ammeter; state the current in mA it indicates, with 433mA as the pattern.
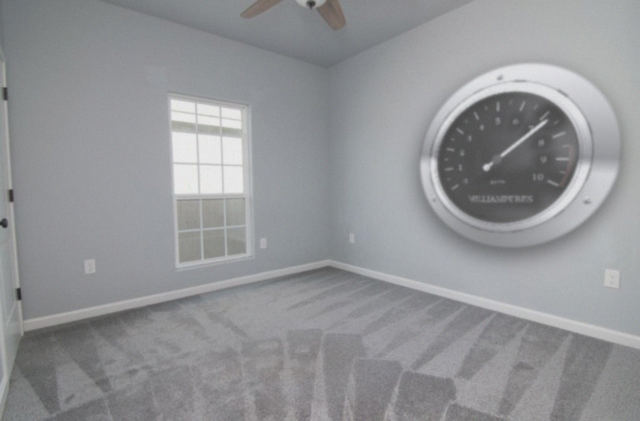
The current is 7.25mA
